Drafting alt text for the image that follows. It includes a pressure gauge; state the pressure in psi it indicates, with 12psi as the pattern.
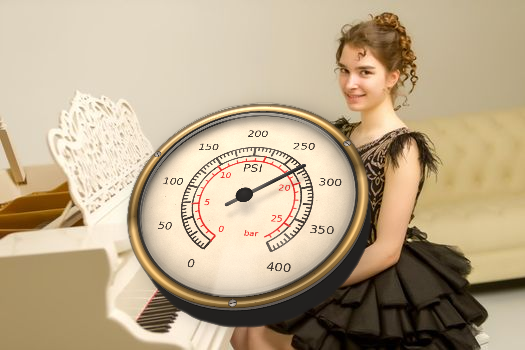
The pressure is 275psi
